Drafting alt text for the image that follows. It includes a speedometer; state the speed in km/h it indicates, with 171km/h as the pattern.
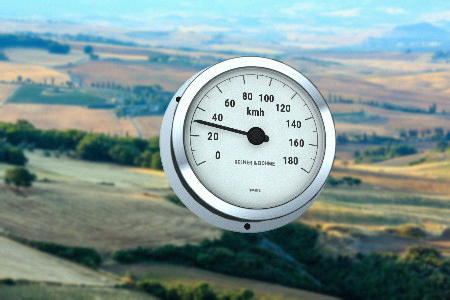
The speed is 30km/h
